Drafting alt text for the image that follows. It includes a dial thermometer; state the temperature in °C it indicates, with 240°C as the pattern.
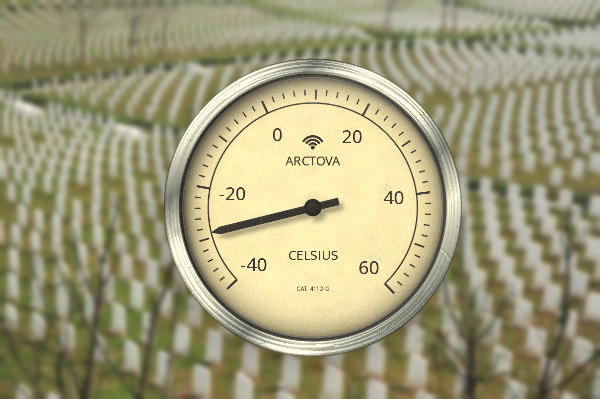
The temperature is -29°C
